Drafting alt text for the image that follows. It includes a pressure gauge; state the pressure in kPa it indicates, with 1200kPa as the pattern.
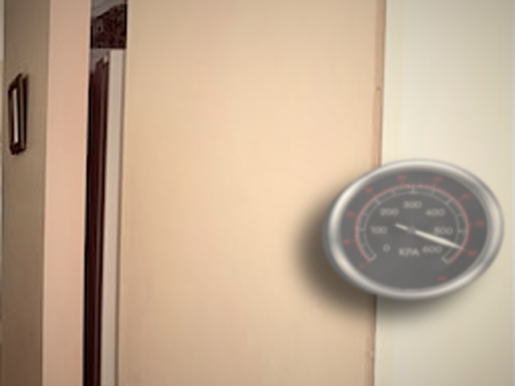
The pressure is 550kPa
